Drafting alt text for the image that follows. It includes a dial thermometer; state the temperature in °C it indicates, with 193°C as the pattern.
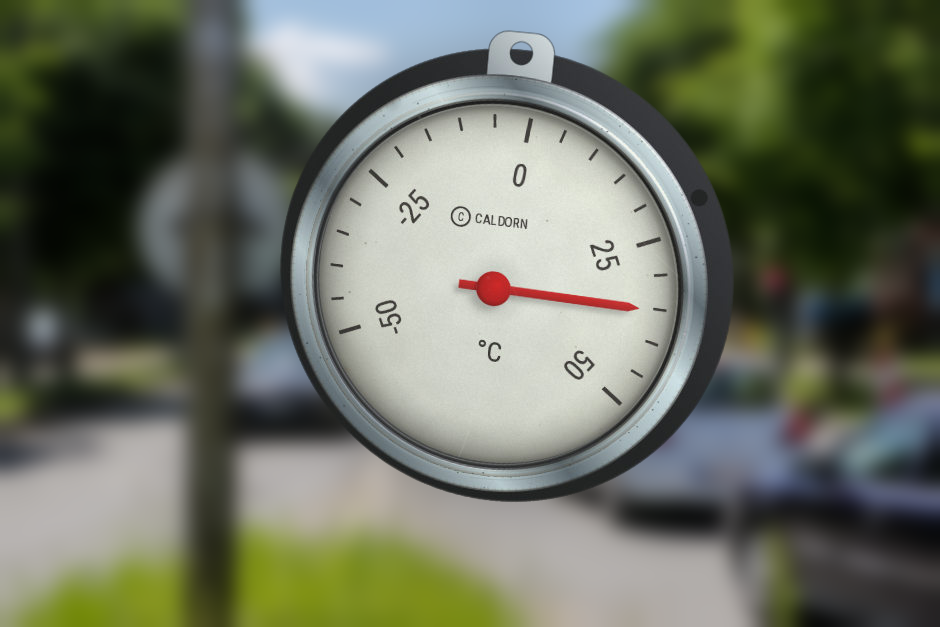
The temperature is 35°C
